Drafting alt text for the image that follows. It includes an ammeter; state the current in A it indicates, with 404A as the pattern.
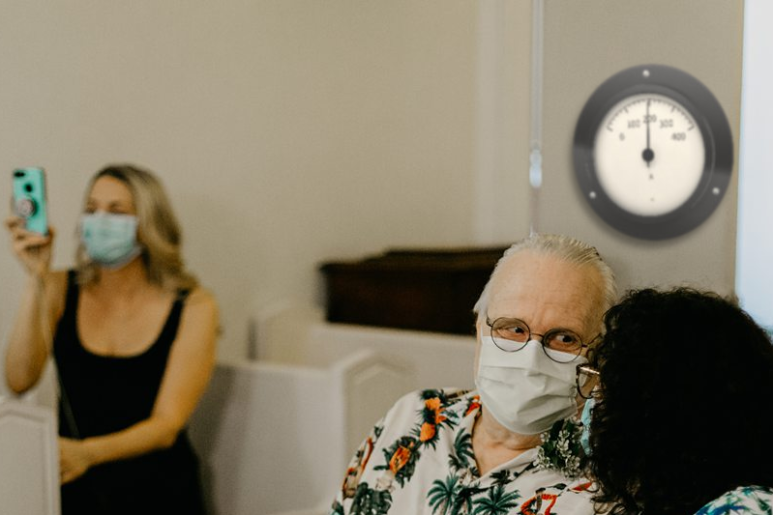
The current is 200A
